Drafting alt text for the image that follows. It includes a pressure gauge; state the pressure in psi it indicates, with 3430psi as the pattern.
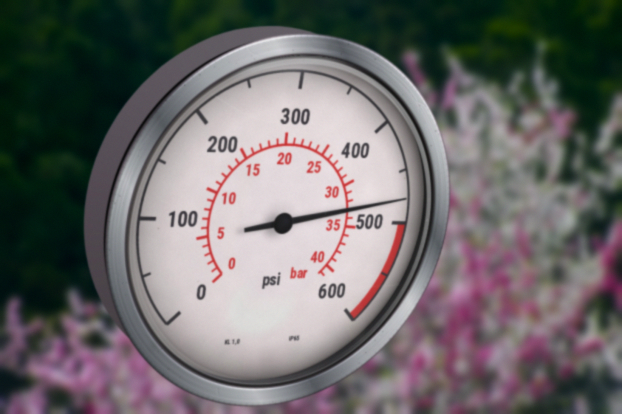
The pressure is 475psi
